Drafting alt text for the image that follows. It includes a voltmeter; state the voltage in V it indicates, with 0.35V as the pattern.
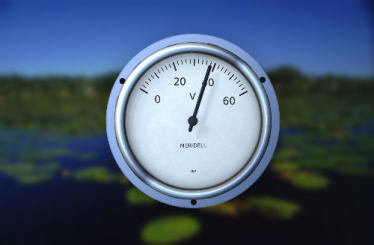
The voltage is 38V
